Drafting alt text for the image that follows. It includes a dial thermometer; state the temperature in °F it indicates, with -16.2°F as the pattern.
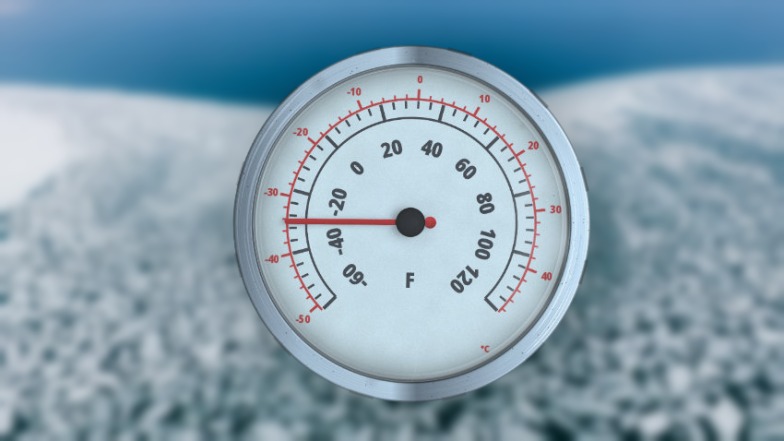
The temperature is -30°F
